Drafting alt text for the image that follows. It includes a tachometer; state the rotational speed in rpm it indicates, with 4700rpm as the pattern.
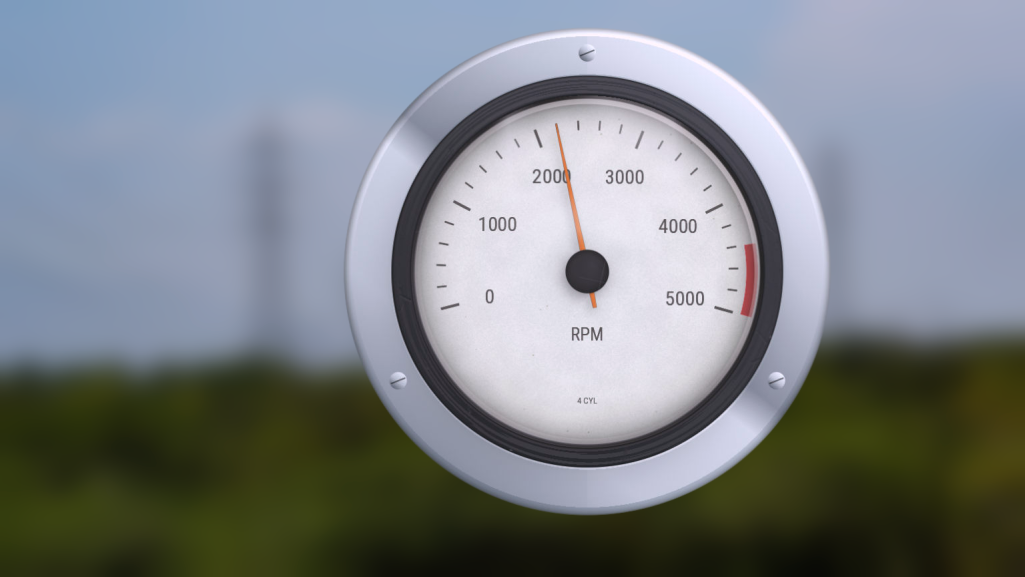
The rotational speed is 2200rpm
